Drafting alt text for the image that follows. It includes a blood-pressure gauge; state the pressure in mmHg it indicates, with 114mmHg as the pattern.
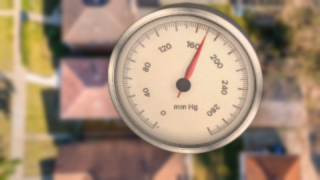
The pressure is 170mmHg
